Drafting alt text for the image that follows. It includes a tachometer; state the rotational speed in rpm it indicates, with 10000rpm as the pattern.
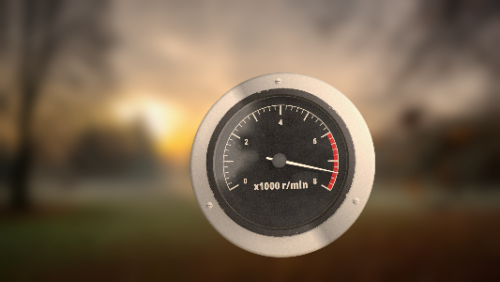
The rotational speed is 7400rpm
